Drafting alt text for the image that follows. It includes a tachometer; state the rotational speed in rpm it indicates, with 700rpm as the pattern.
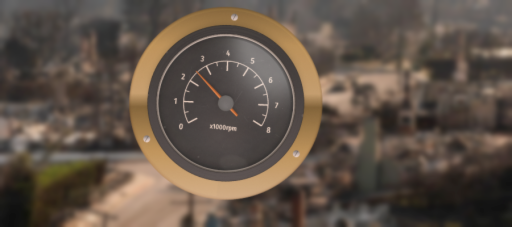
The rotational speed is 2500rpm
